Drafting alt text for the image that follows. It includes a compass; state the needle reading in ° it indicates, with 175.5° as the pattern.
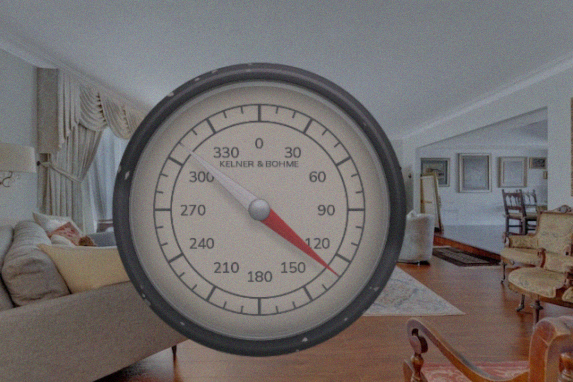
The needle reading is 130°
